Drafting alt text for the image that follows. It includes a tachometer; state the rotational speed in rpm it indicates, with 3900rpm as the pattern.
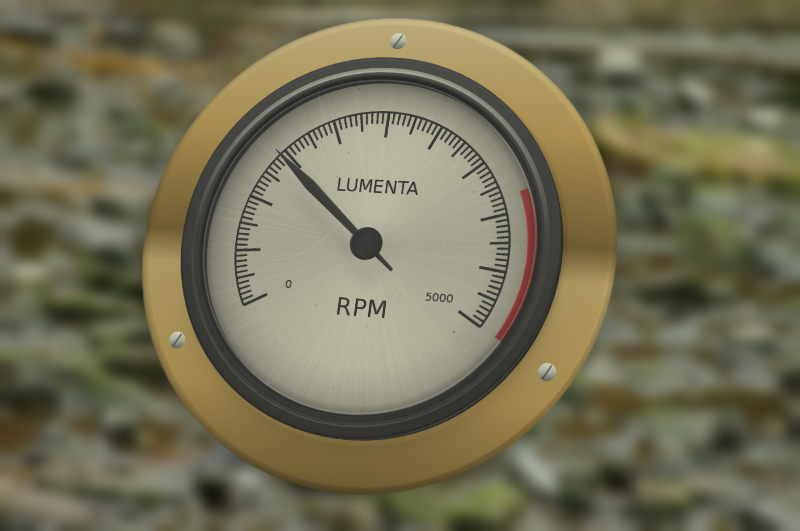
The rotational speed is 1450rpm
